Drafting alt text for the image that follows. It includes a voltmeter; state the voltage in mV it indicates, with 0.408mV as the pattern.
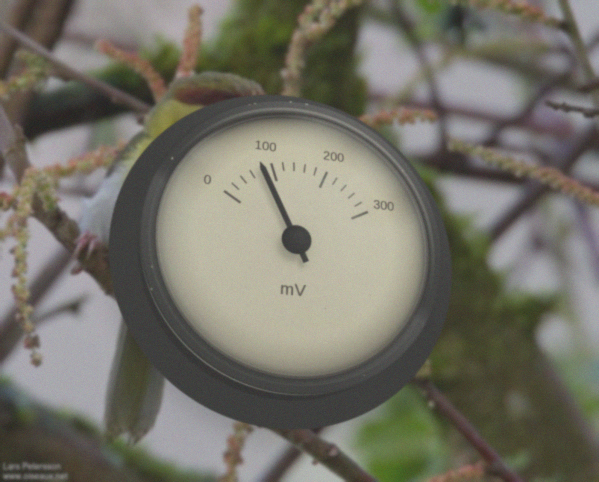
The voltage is 80mV
